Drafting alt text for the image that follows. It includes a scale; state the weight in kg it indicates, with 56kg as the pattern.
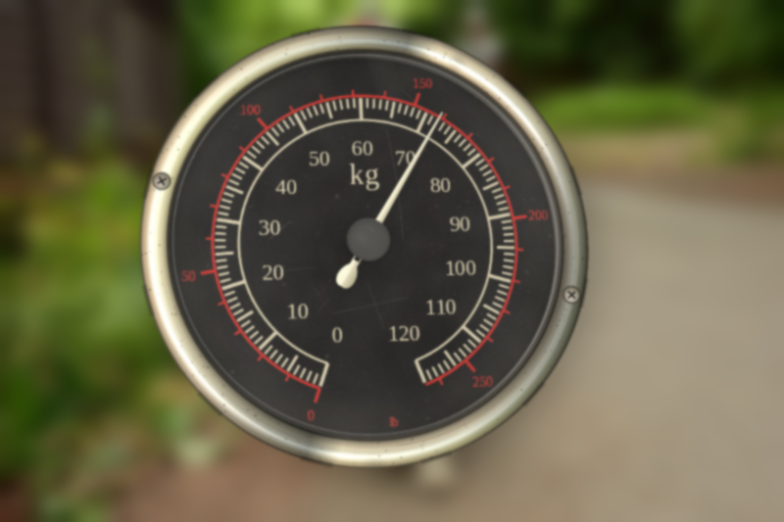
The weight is 72kg
